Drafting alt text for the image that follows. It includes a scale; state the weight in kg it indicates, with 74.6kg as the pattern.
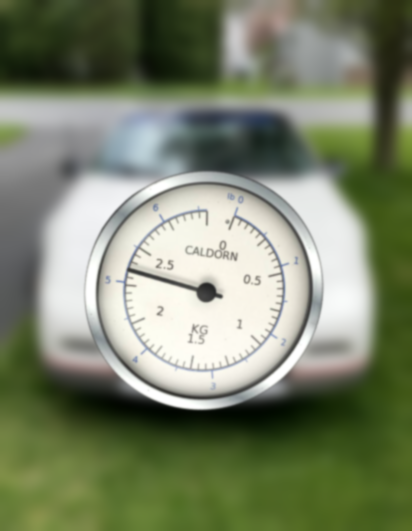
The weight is 2.35kg
